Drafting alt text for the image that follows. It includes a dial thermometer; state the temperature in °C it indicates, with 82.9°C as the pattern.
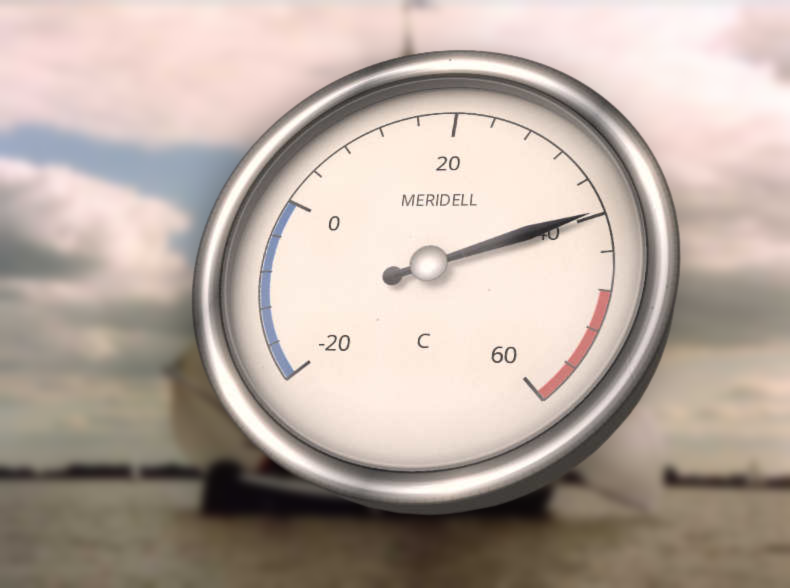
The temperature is 40°C
